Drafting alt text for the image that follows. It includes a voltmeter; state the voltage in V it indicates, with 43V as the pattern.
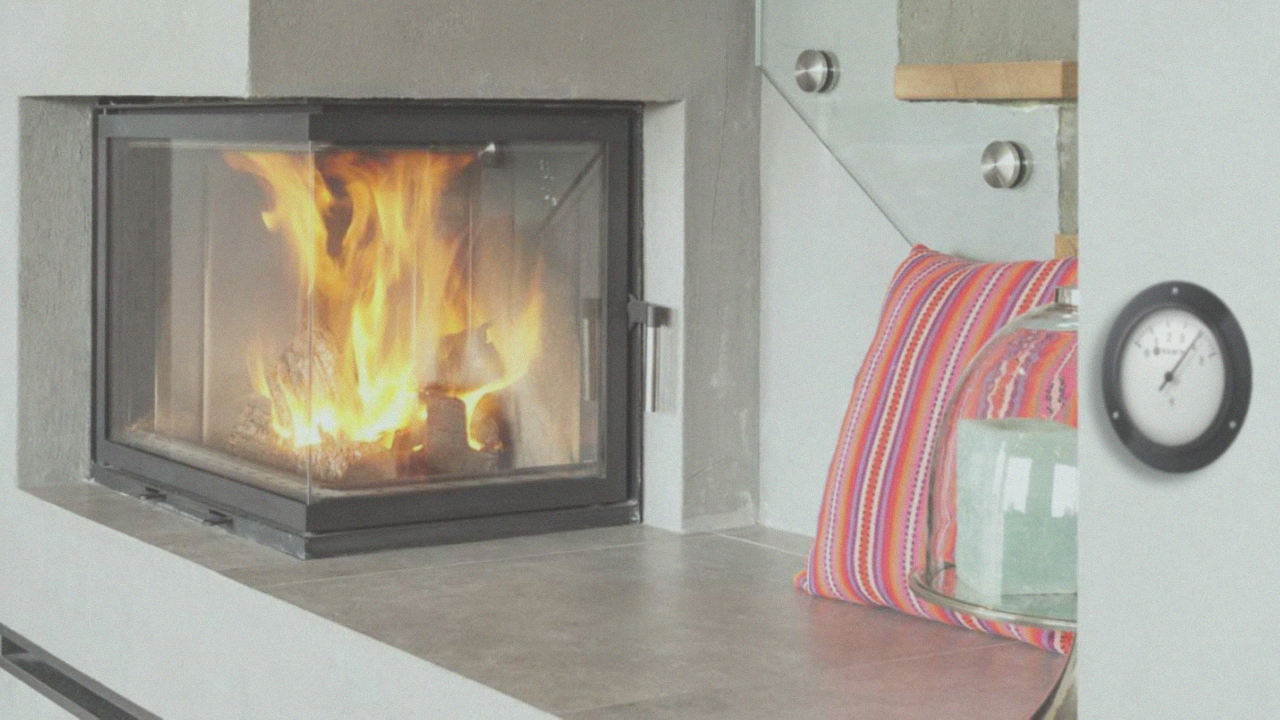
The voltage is 4V
